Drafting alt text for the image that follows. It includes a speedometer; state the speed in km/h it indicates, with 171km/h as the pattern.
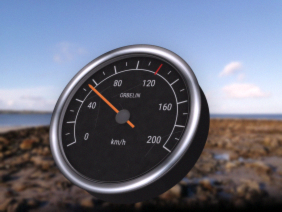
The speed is 55km/h
